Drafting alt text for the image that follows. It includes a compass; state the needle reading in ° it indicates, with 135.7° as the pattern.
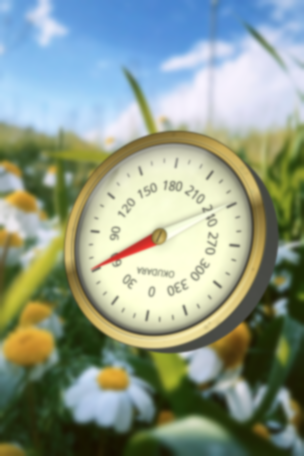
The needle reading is 60°
